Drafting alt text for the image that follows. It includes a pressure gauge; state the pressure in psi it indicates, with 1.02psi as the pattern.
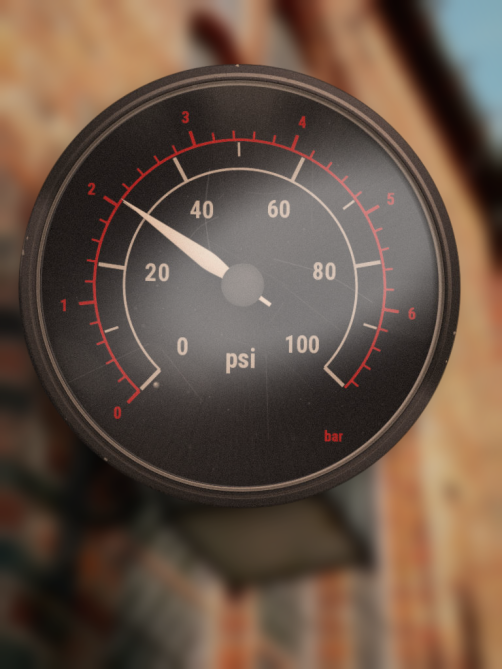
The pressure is 30psi
